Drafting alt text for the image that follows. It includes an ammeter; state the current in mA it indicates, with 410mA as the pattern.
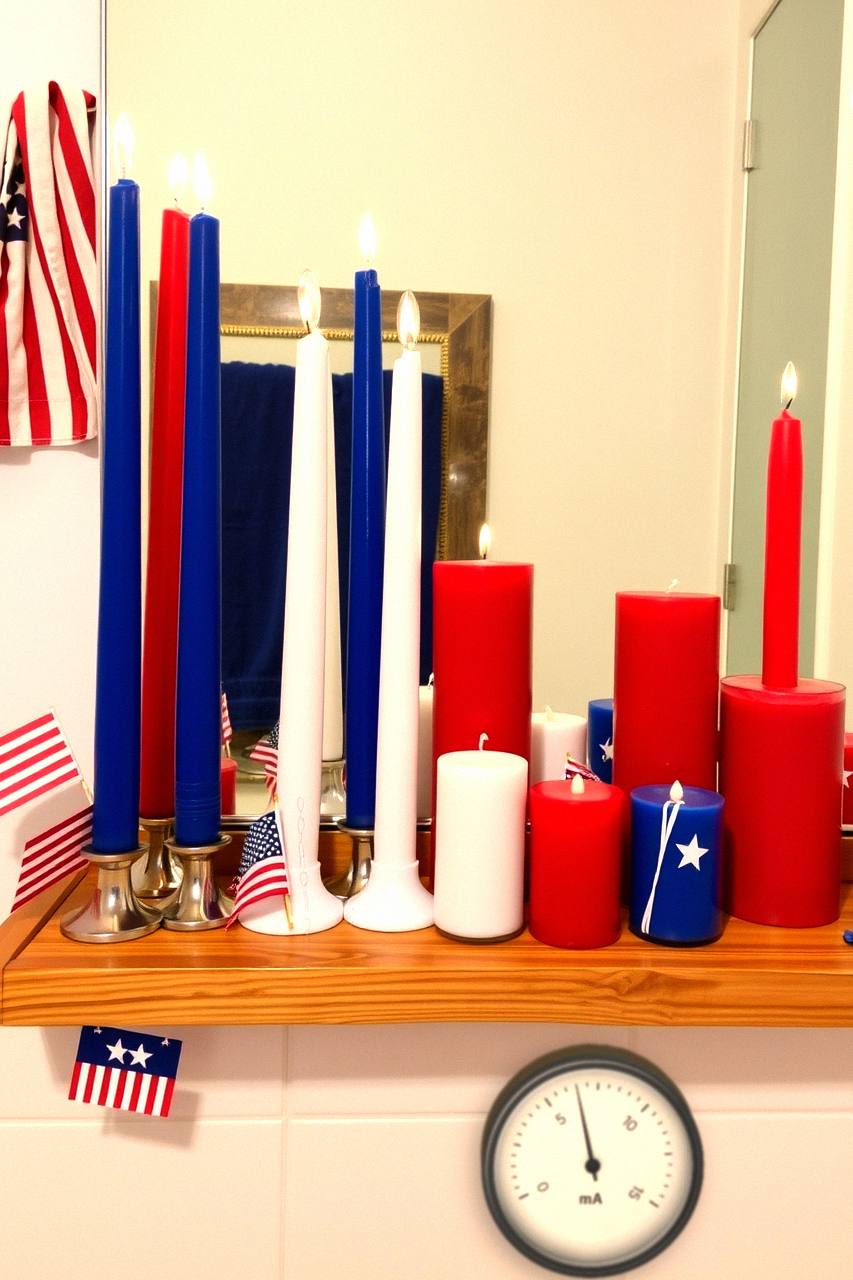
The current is 6.5mA
